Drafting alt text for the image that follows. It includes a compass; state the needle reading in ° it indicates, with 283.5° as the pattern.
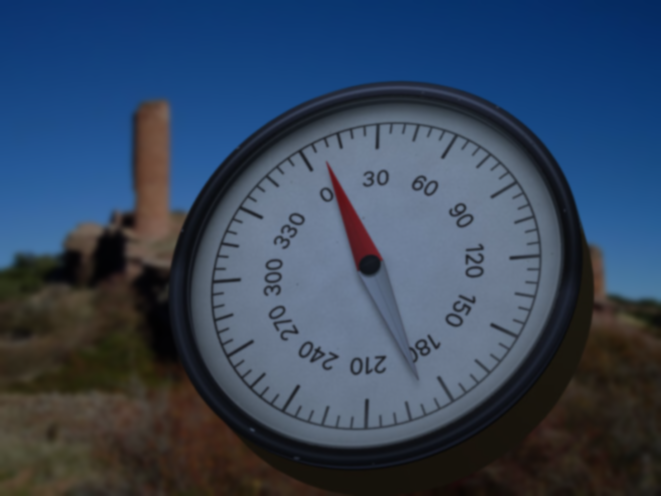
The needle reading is 7.5°
